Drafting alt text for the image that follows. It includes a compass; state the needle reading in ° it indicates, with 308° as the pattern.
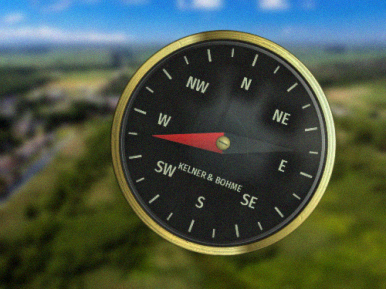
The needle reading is 255°
